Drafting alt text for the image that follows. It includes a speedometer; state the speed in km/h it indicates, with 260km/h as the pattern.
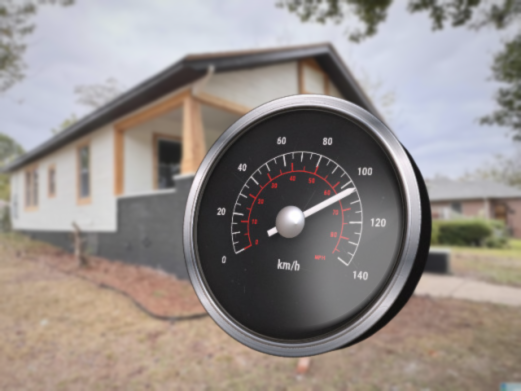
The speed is 105km/h
